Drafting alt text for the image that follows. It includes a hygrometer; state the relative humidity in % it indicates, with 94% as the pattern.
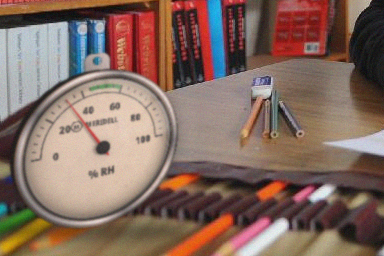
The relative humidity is 32%
